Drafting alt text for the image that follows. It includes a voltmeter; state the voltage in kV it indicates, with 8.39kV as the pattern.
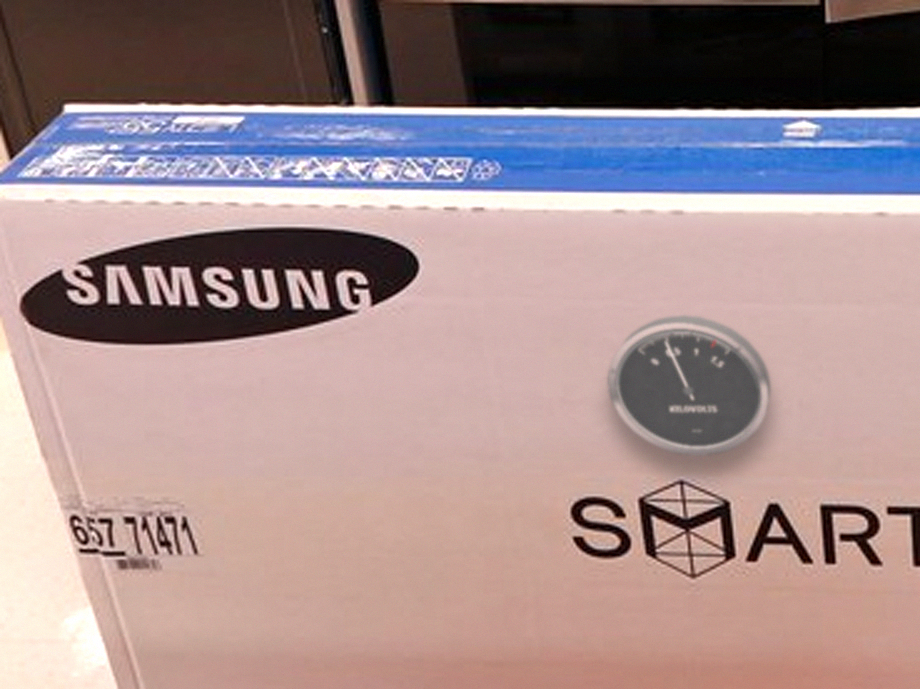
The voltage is 0.5kV
